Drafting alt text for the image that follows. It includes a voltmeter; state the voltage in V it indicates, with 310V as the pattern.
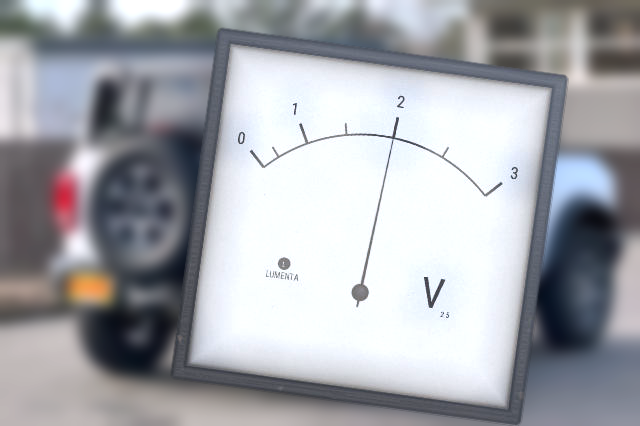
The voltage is 2V
